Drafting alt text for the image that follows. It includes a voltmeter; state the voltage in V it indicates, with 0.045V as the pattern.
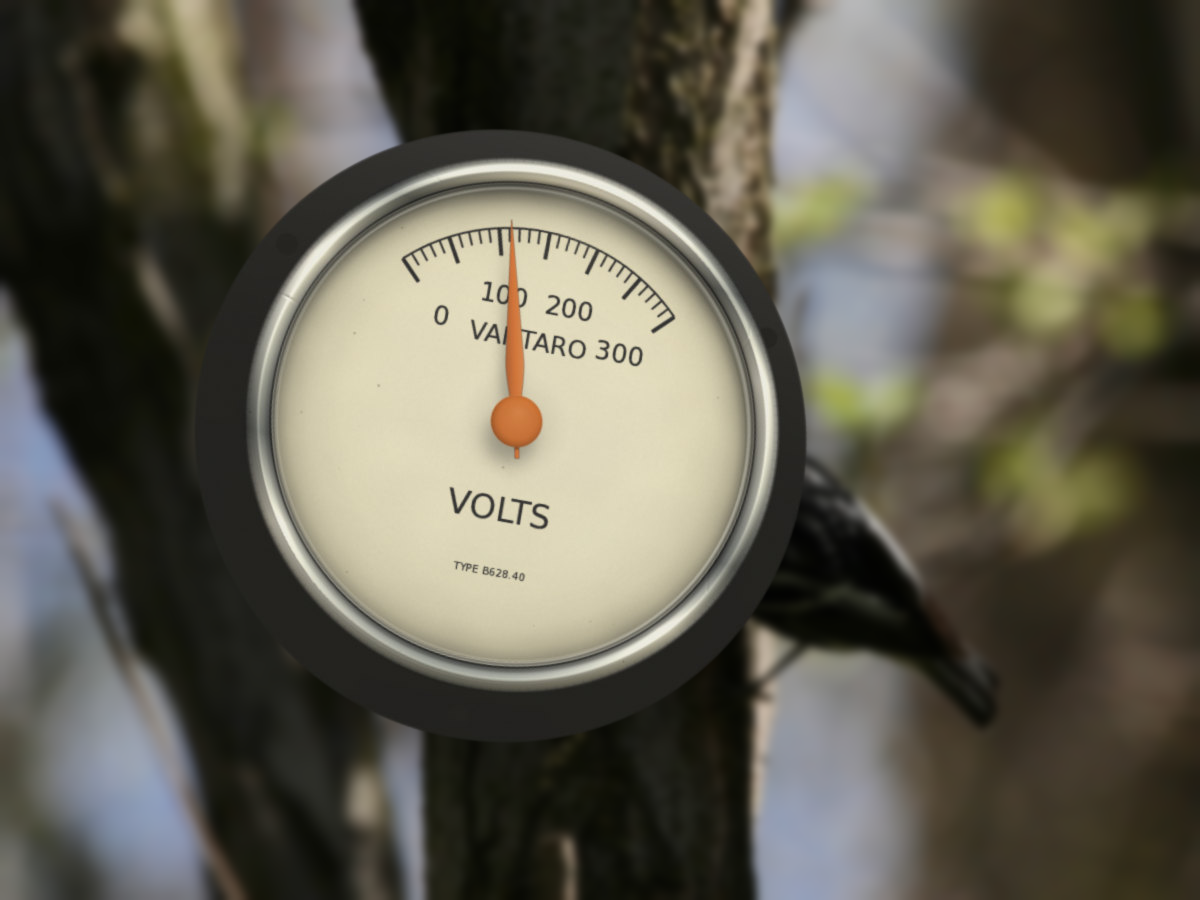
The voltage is 110V
